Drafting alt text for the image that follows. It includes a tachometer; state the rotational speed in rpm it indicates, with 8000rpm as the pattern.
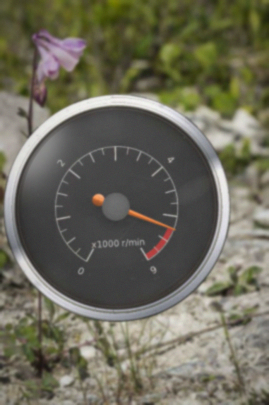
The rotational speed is 5250rpm
